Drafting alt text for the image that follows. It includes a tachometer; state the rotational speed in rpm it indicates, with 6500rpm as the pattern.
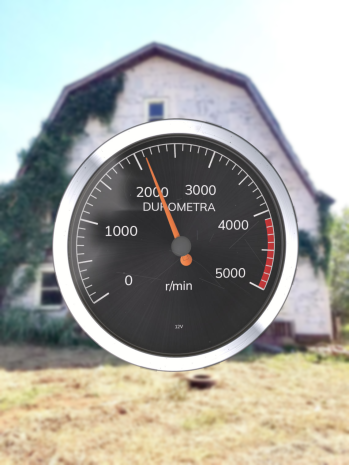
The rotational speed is 2100rpm
